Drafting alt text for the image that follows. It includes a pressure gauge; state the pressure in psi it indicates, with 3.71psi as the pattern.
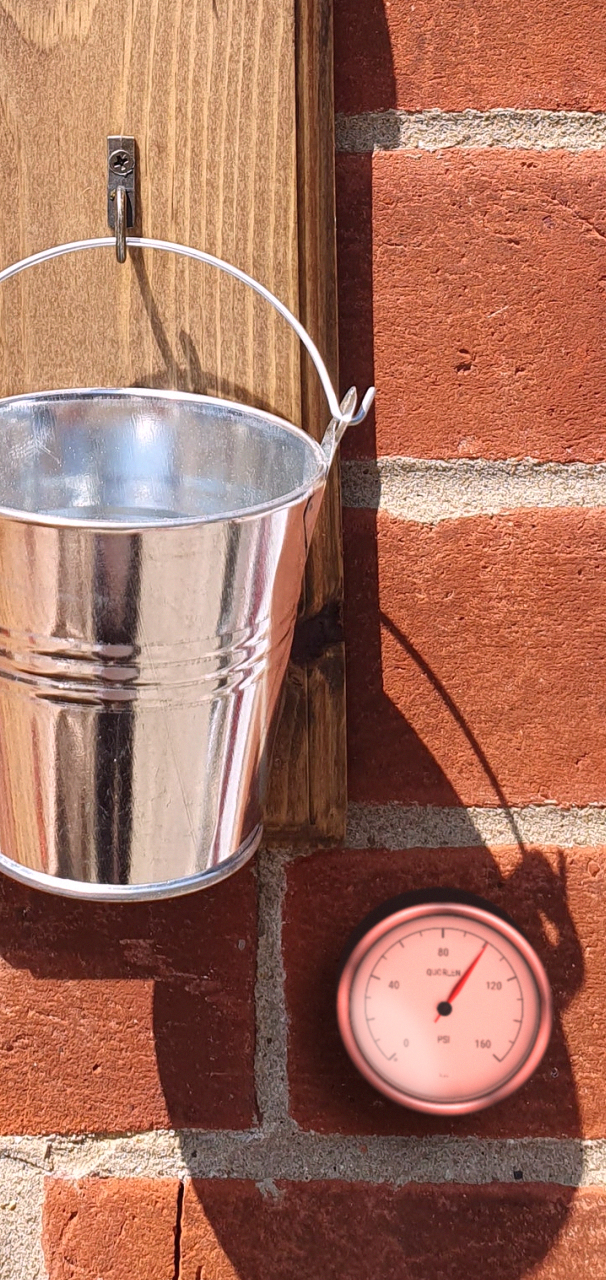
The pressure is 100psi
